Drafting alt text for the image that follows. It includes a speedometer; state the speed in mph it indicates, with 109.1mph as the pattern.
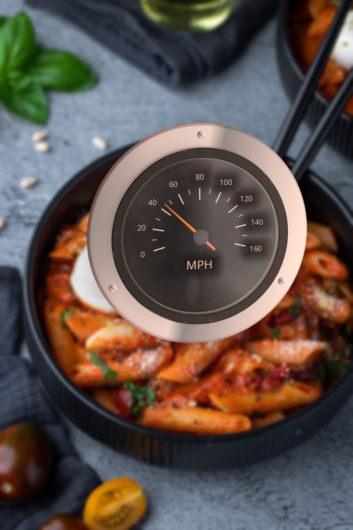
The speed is 45mph
